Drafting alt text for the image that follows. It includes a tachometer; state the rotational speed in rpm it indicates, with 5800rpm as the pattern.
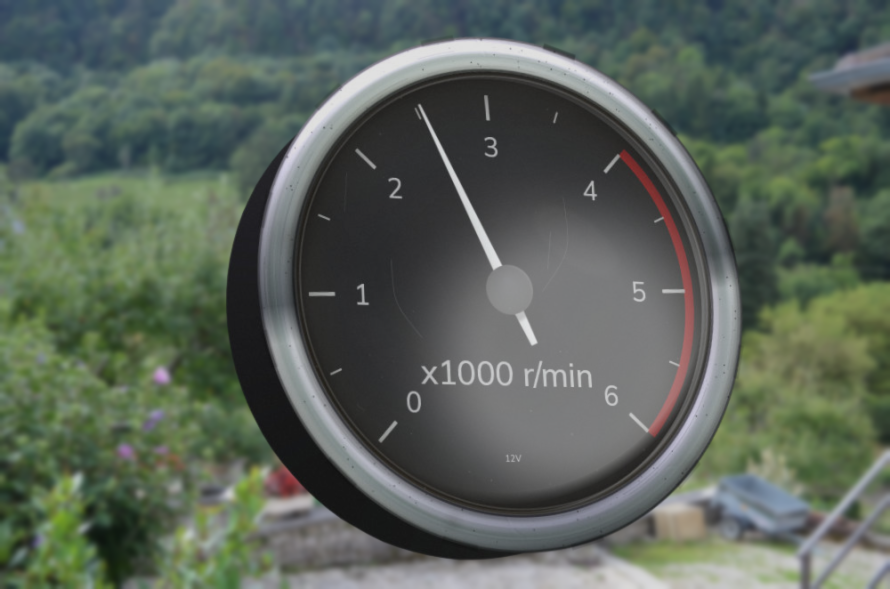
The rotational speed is 2500rpm
